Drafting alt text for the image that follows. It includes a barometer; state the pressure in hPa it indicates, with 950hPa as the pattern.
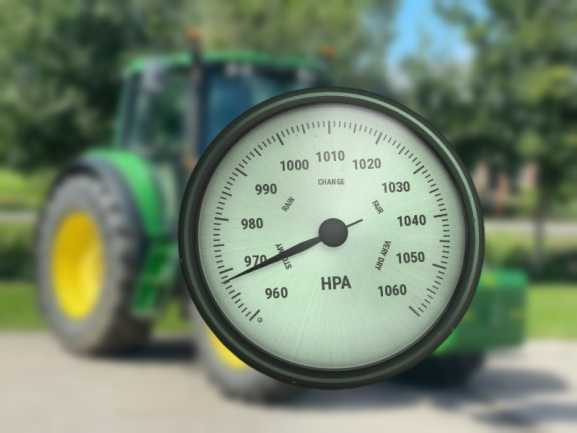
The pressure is 968hPa
